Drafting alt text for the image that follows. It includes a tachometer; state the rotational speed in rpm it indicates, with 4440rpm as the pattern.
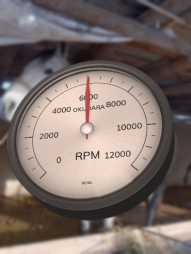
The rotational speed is 6000rpm
